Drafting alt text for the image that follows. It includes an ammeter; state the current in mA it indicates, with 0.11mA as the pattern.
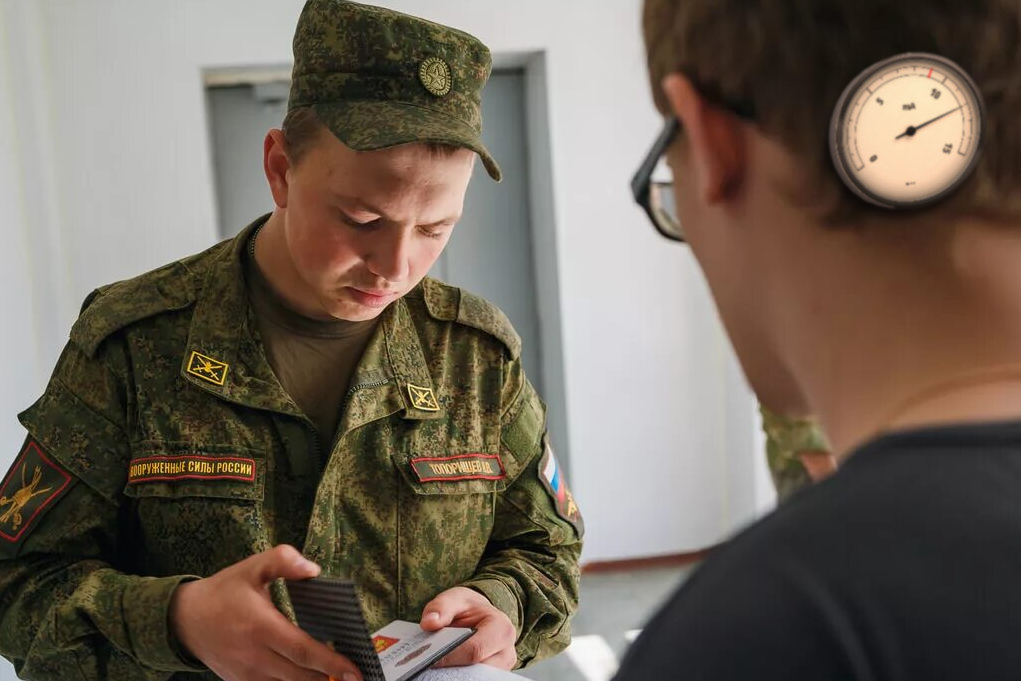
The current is 12mA
